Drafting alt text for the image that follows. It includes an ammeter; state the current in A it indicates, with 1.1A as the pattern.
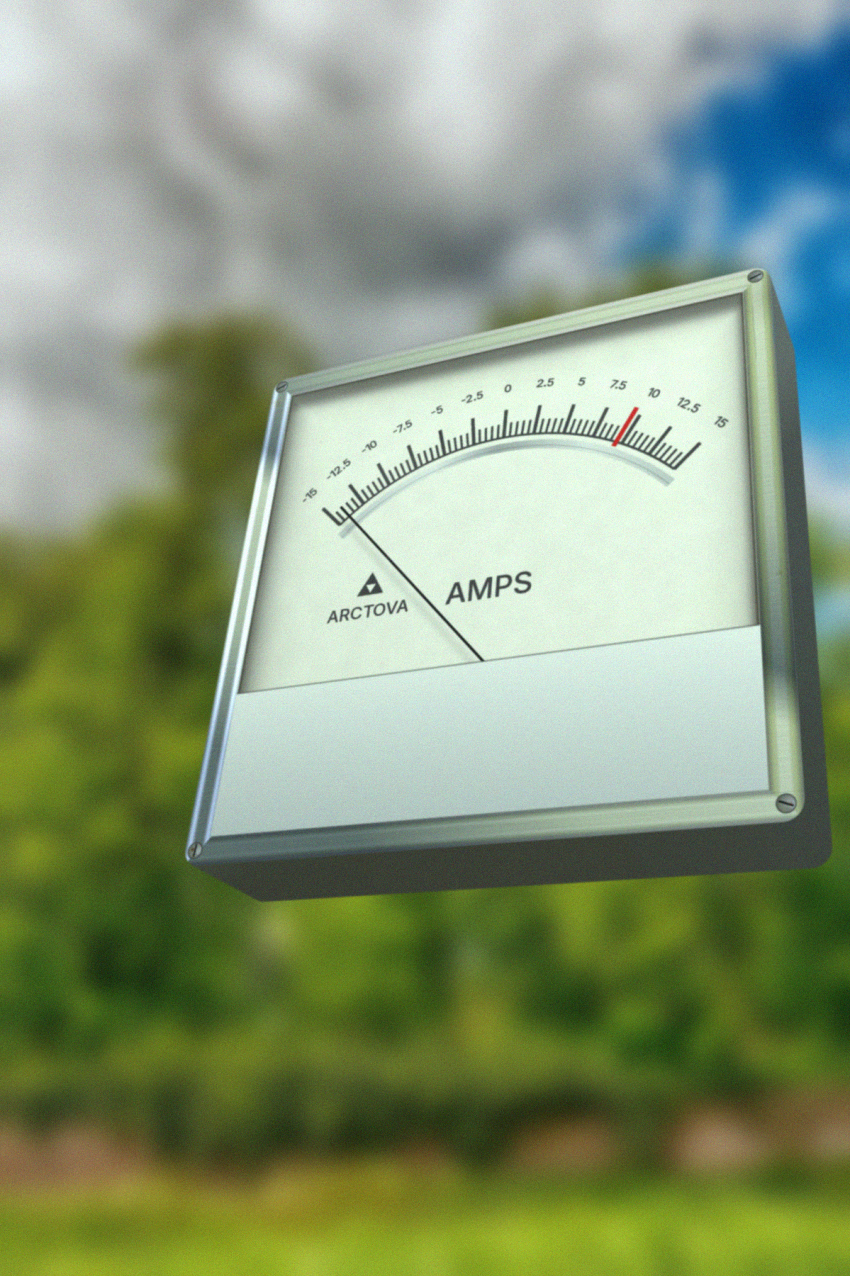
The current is -14A
